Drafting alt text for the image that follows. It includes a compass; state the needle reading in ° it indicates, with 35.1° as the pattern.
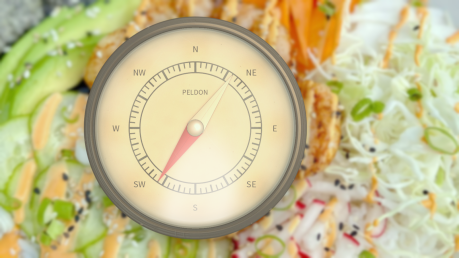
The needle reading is 215°
